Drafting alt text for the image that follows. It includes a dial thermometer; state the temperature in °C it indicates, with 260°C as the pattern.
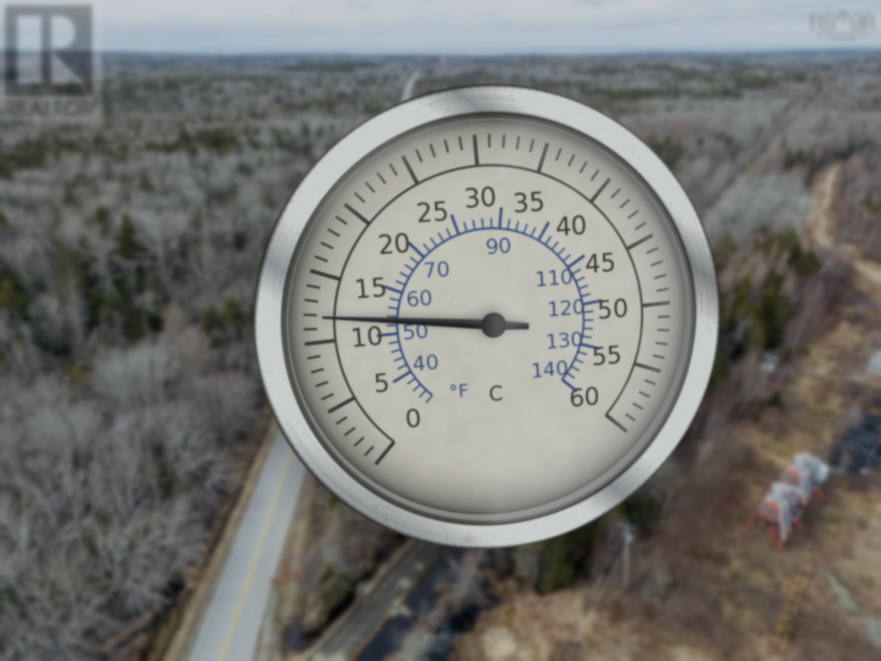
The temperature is 12°C
